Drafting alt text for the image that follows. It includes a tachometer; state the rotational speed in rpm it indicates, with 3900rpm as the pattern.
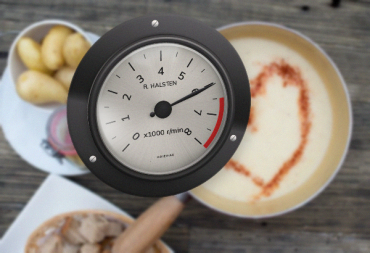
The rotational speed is 6000rpm
